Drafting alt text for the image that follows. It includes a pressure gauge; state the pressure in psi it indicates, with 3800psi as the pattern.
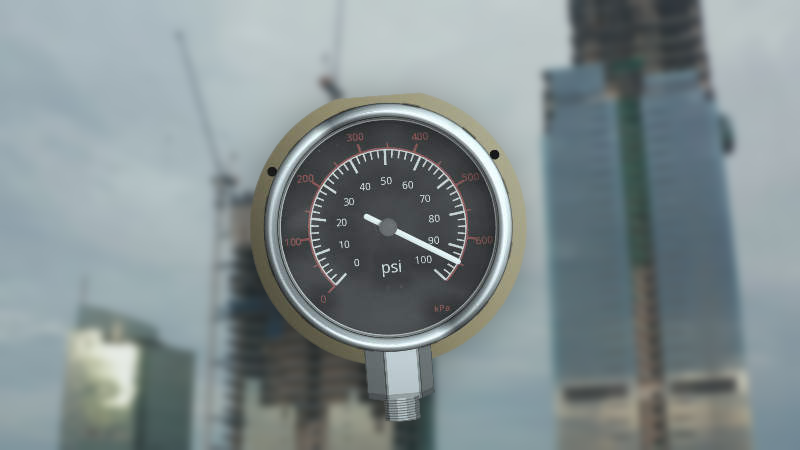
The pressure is 94psi
